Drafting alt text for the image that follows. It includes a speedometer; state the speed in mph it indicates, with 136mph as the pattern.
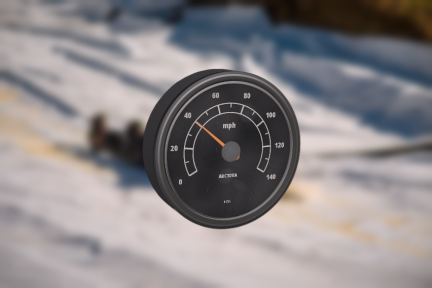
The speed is 40mph
